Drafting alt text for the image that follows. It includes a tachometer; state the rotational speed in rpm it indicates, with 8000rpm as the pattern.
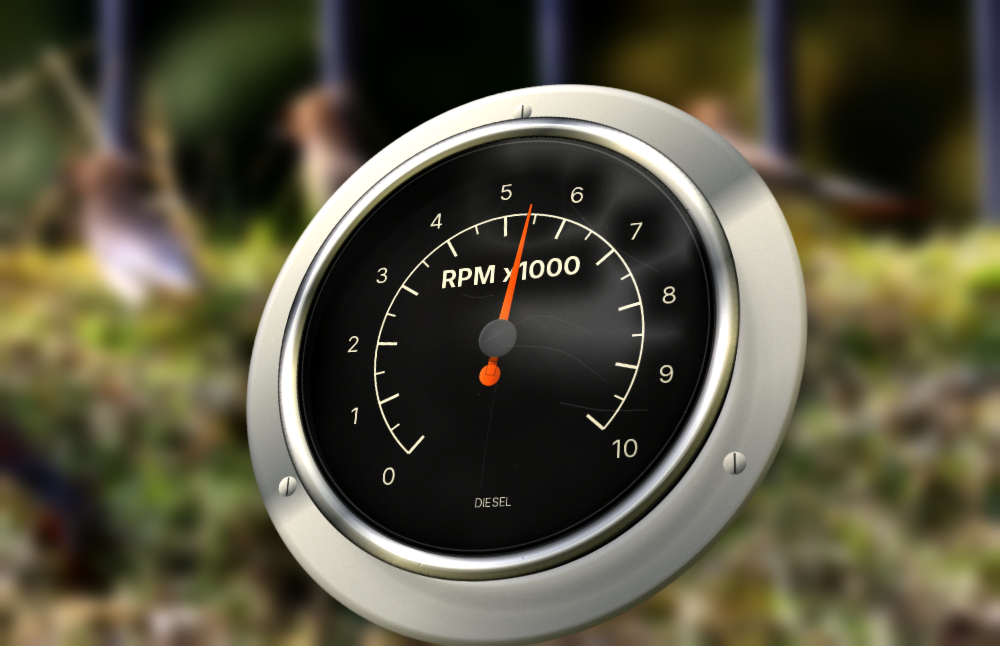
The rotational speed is 5500rpm
